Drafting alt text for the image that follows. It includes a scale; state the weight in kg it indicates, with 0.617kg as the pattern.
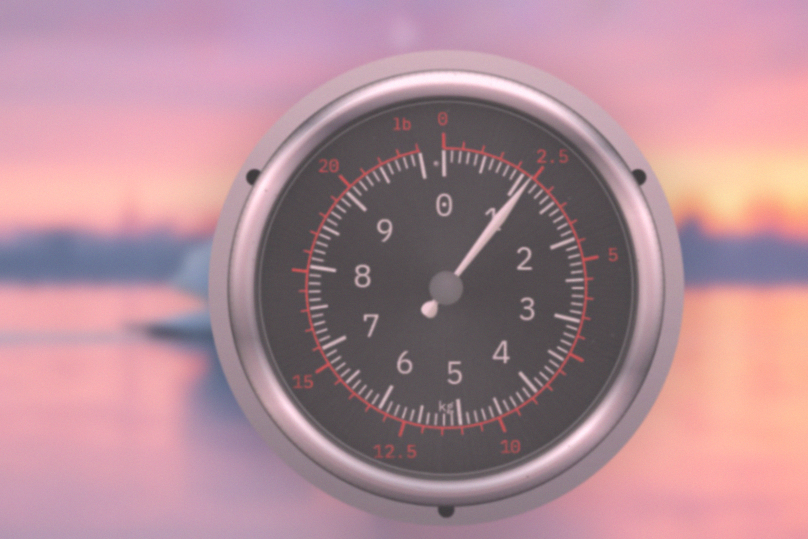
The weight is 1.1kg
